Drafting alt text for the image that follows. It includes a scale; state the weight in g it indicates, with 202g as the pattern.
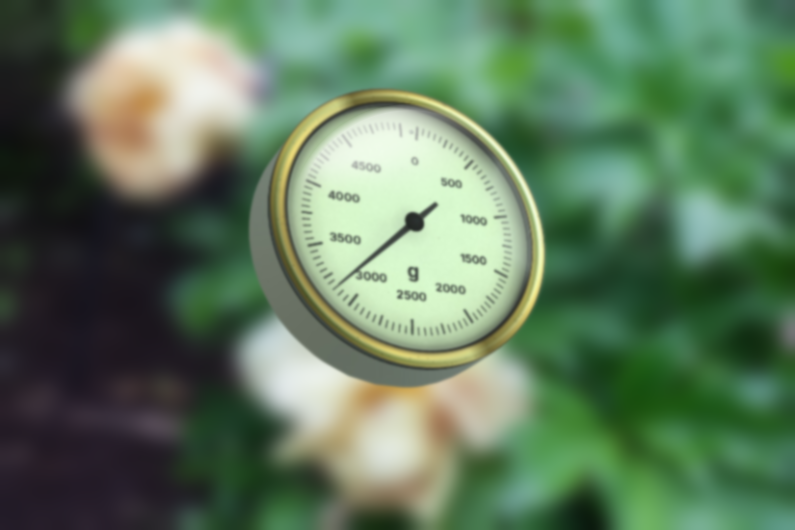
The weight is 3150g
